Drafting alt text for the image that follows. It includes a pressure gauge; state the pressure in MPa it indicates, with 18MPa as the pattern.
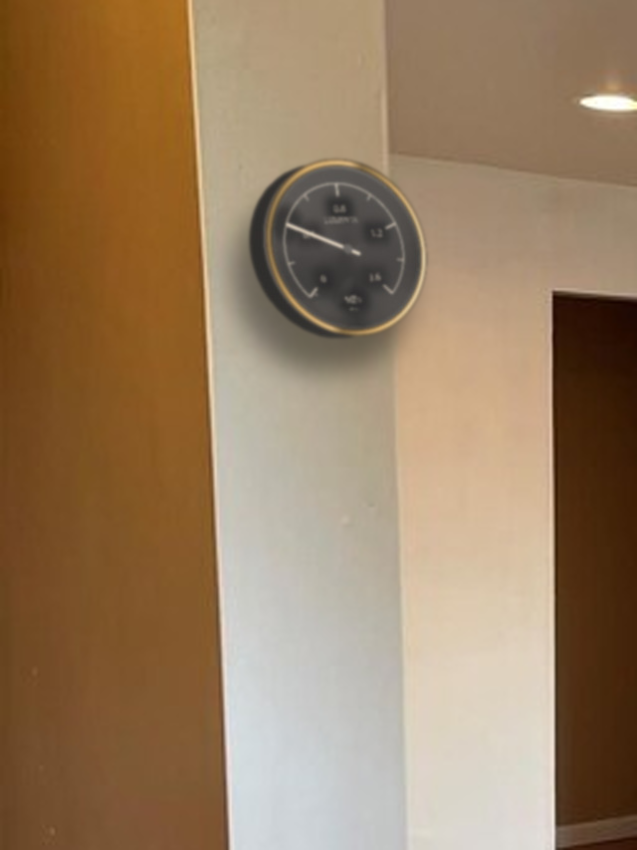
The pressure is 0.4MPa
